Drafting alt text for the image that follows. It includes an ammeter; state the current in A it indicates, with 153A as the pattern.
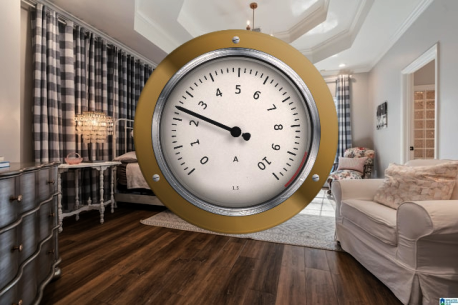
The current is 2.4A
